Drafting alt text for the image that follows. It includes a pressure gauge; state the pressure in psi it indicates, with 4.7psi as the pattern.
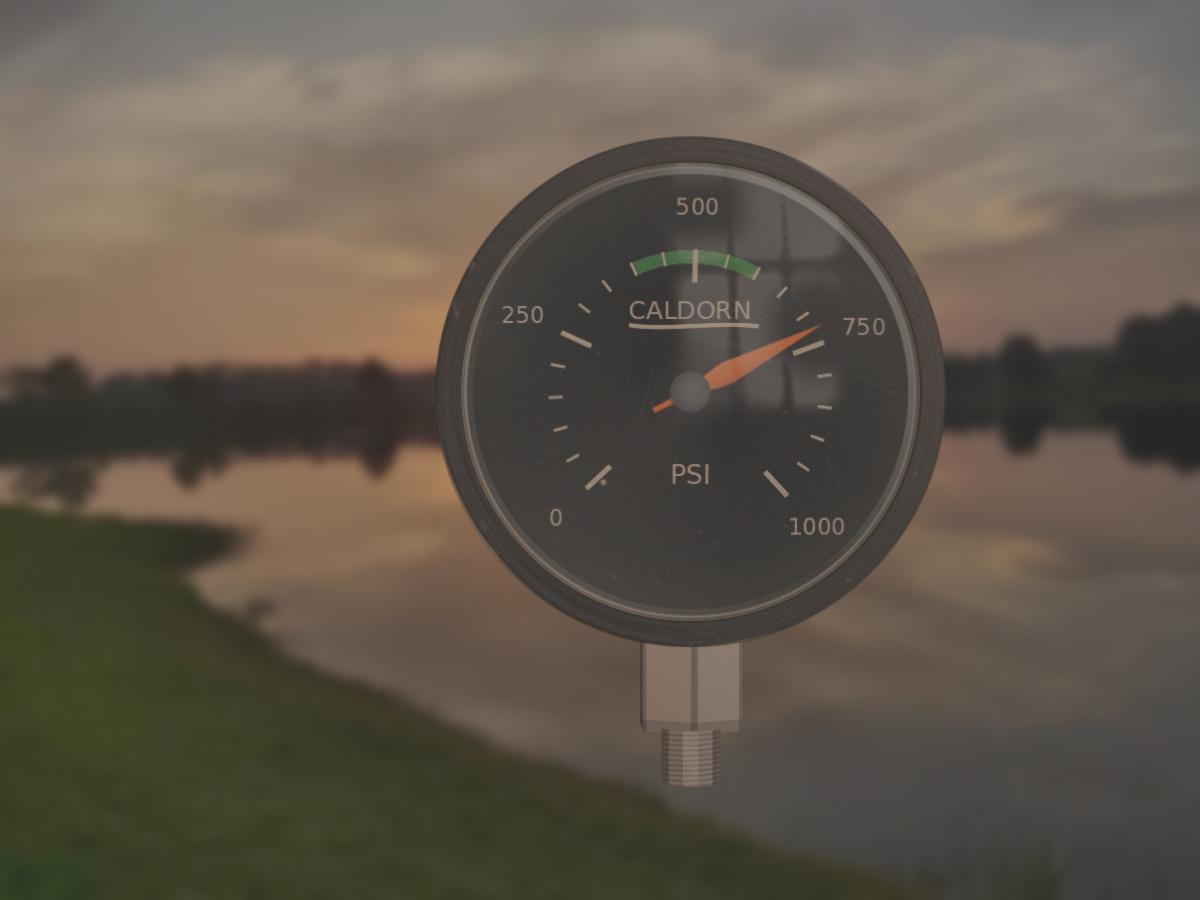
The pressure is 725psi
